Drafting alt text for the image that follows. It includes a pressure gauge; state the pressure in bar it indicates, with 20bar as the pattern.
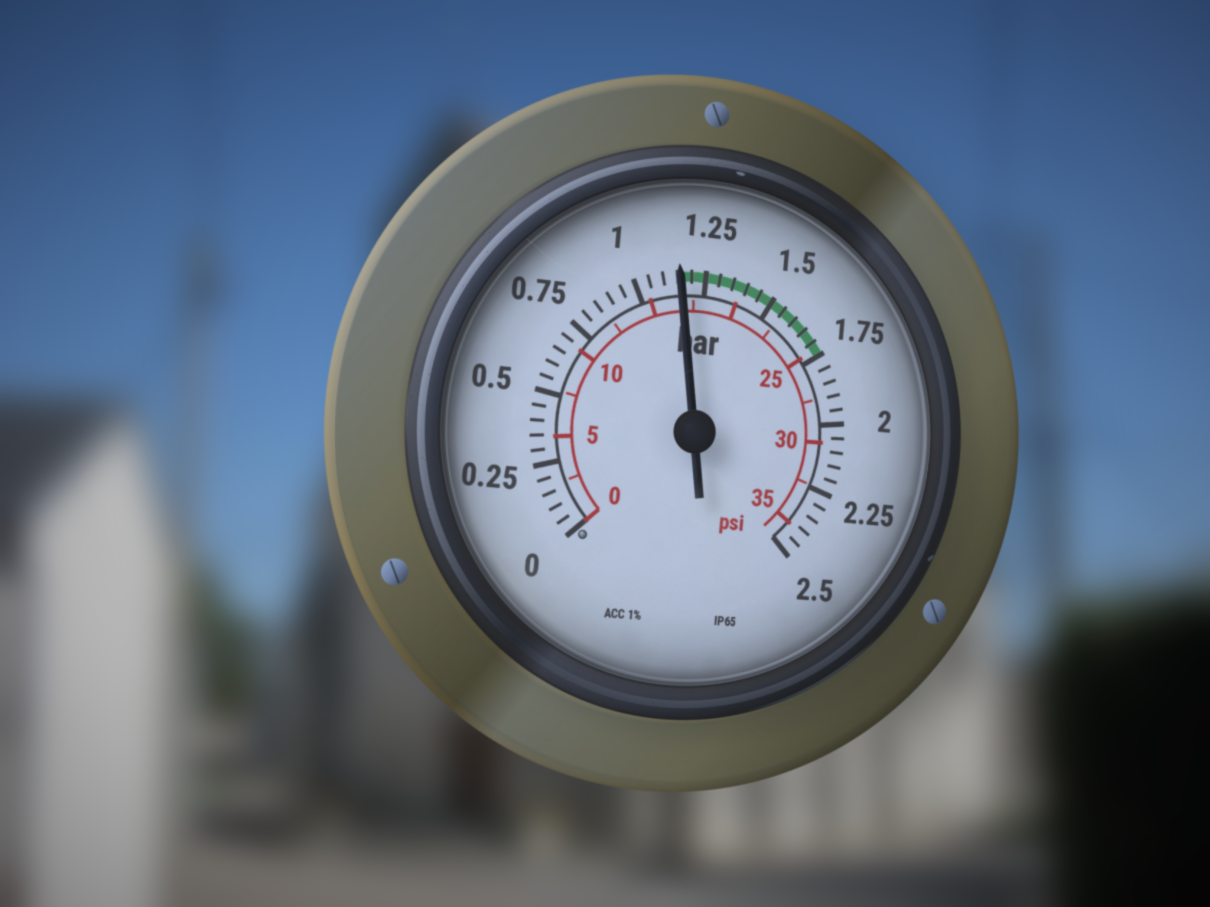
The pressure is 1.15bar
